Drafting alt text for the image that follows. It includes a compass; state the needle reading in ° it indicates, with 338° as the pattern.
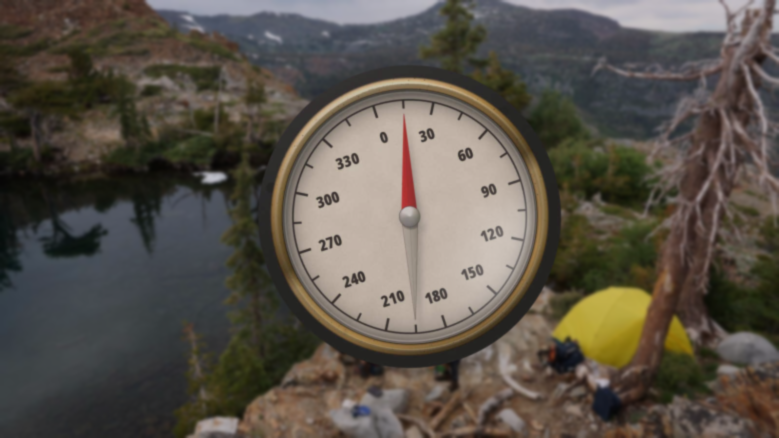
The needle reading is 15°
